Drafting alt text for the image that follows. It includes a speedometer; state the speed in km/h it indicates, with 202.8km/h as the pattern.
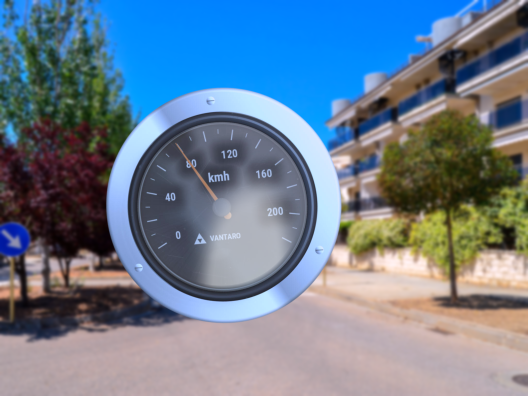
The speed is 80km/h
